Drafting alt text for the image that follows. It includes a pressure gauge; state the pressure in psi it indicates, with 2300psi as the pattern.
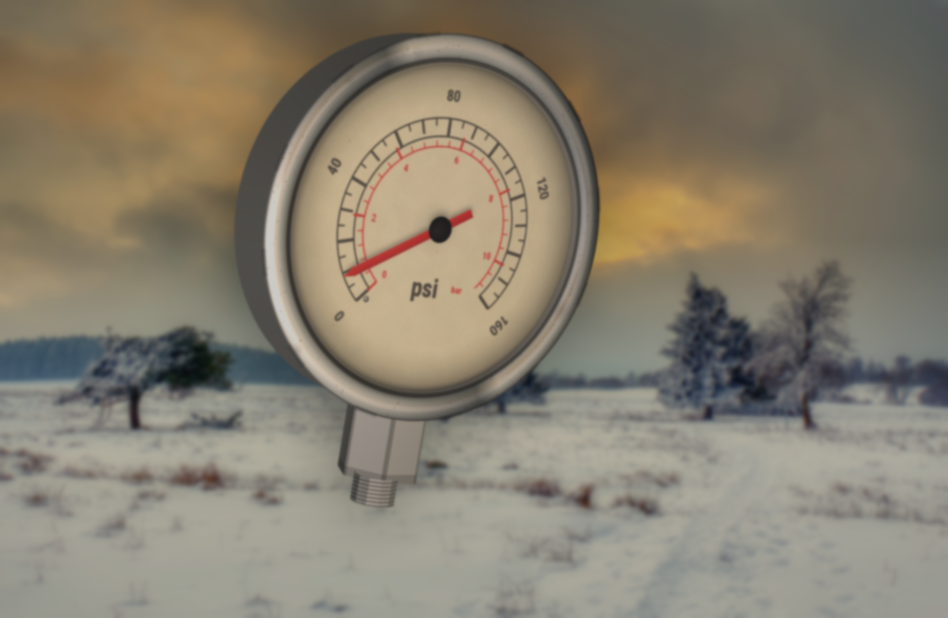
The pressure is 10psi
